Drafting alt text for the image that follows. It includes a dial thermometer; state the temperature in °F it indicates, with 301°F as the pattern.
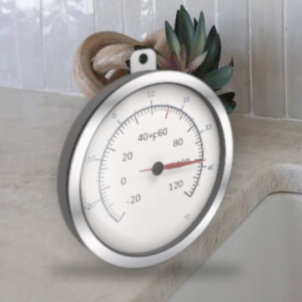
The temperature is 100°F
